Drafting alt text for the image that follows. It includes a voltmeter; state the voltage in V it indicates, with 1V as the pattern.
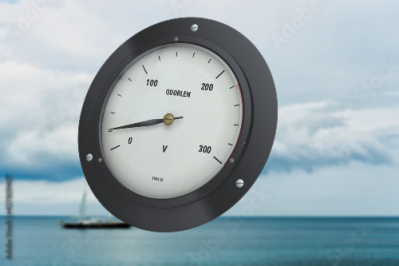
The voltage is 20V
